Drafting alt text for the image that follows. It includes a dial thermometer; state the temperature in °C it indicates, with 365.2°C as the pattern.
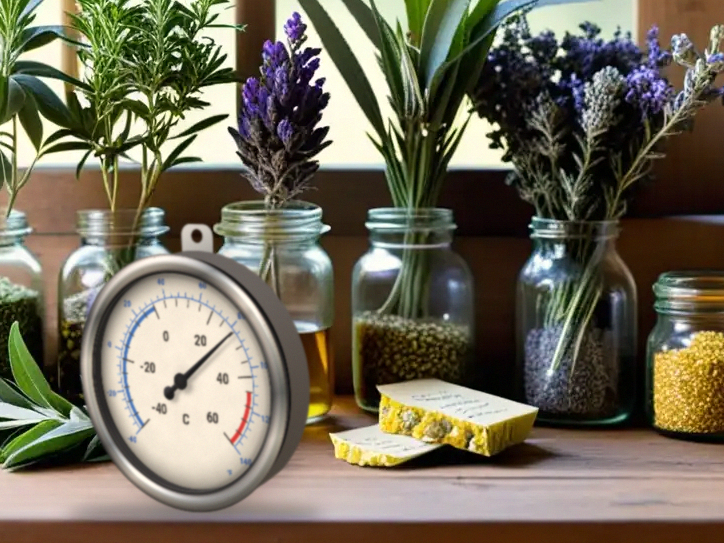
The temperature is 28°C
